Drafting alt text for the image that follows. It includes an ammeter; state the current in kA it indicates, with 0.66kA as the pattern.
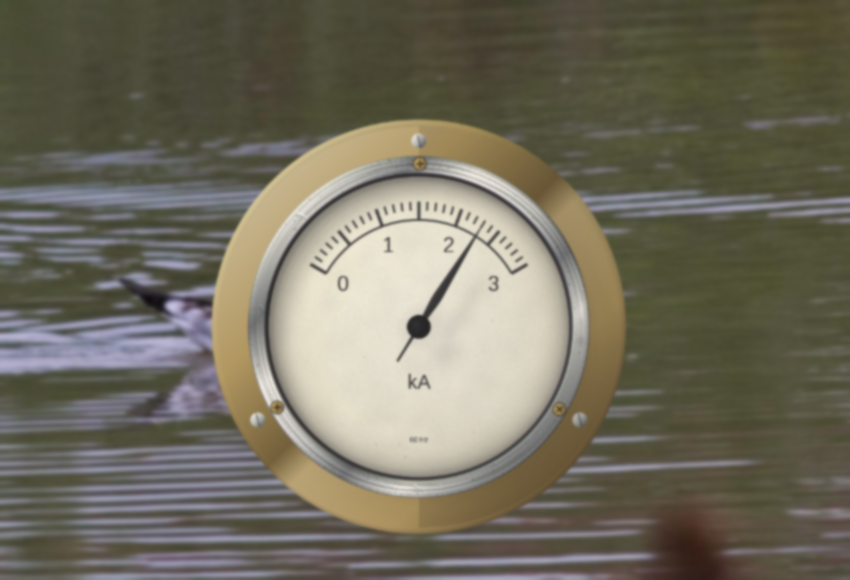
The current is 2.3kA
